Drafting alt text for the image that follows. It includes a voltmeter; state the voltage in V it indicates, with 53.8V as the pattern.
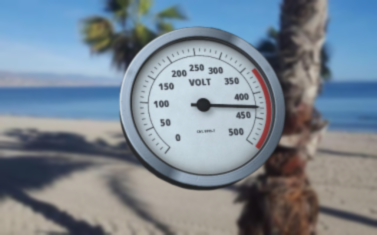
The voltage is 430V
